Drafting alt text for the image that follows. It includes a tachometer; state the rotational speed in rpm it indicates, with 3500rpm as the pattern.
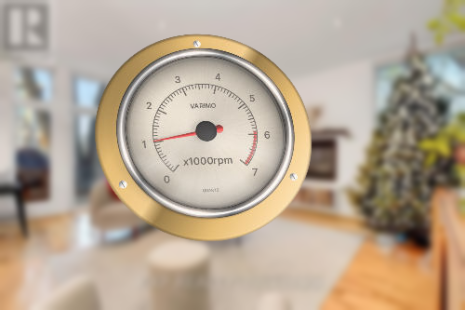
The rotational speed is 1000rpm
